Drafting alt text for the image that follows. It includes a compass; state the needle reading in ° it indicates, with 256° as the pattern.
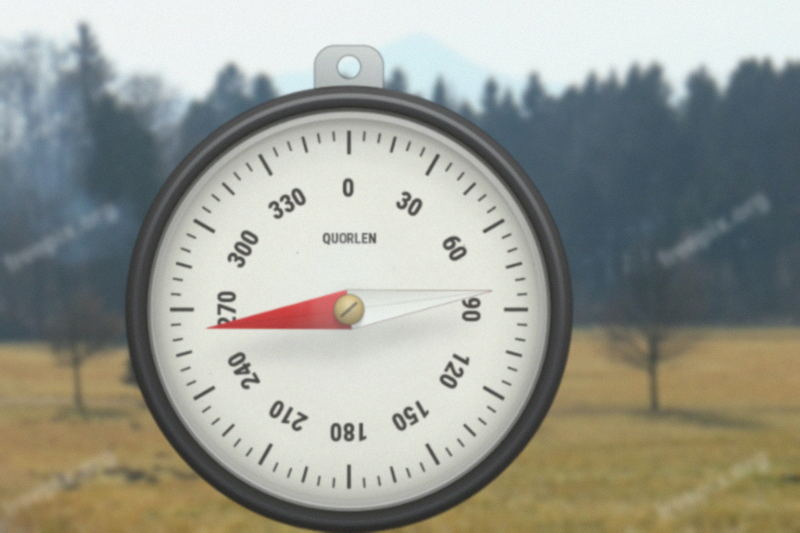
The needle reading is 262.5°
